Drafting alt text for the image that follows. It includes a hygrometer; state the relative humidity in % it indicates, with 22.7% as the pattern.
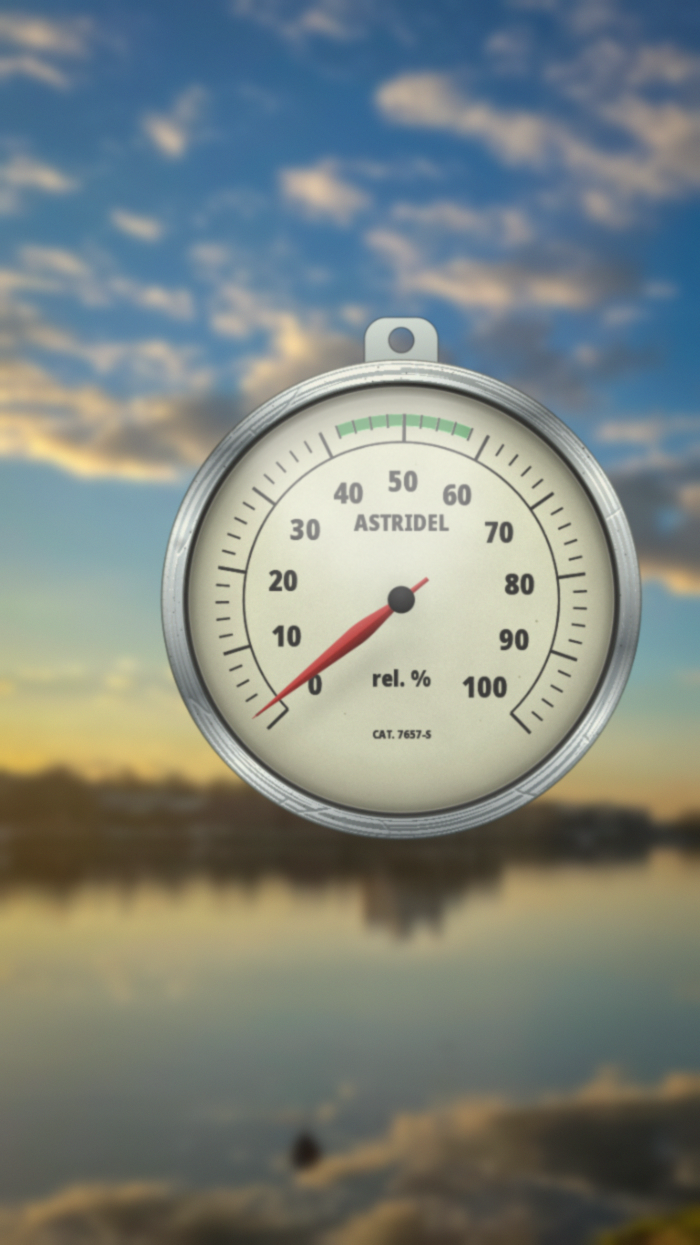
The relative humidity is 2%
